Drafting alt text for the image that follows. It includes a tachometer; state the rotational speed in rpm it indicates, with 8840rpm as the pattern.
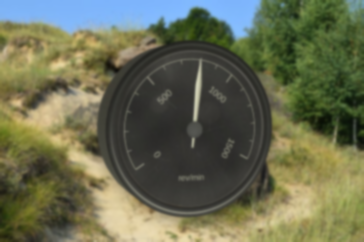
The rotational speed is 800rpm
